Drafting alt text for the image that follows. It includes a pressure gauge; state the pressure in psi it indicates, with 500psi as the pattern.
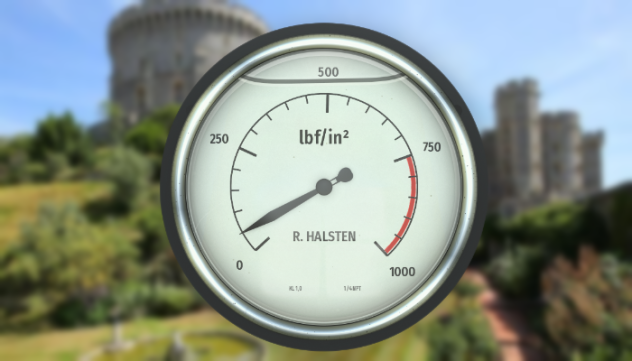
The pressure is 50psi
